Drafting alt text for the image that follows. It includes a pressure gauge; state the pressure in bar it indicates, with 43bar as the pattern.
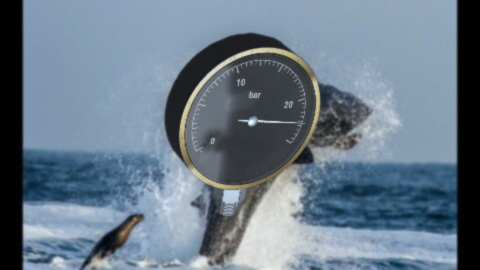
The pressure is 22.5bar
